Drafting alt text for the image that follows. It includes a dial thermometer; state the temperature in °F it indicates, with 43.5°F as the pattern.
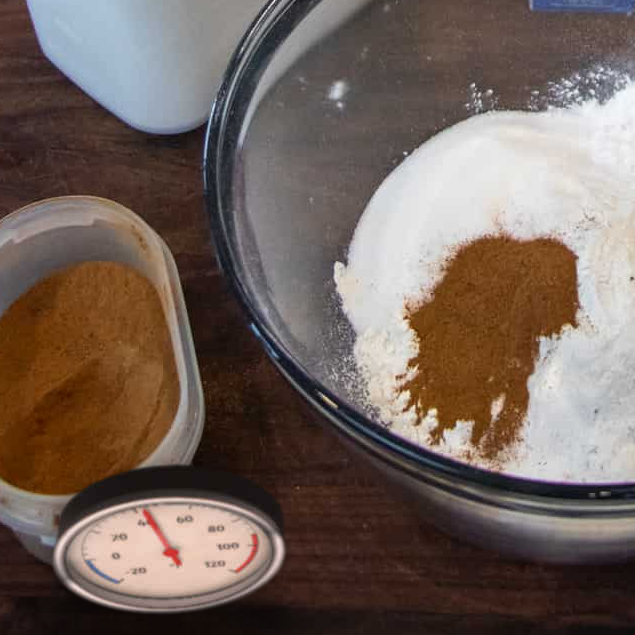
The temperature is 44°F
